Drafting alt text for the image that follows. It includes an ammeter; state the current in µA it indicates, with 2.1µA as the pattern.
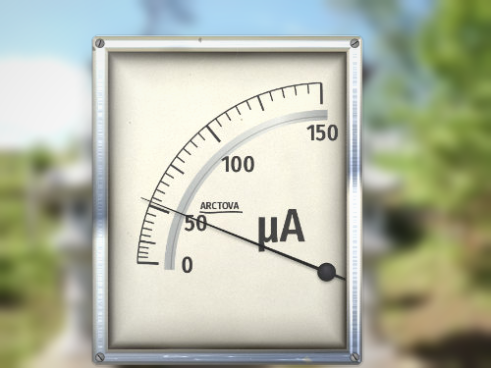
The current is 52.5µA
